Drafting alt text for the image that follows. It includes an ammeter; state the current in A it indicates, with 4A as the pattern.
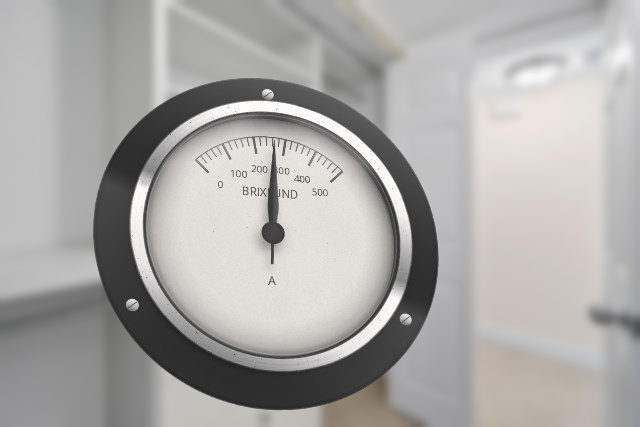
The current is 260A
